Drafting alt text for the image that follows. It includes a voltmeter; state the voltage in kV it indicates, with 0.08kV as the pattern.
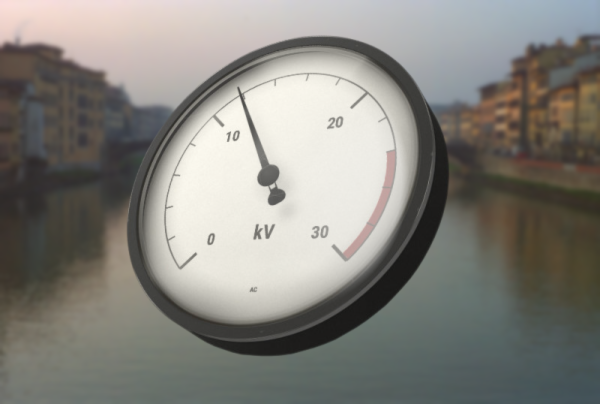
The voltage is 12kV
